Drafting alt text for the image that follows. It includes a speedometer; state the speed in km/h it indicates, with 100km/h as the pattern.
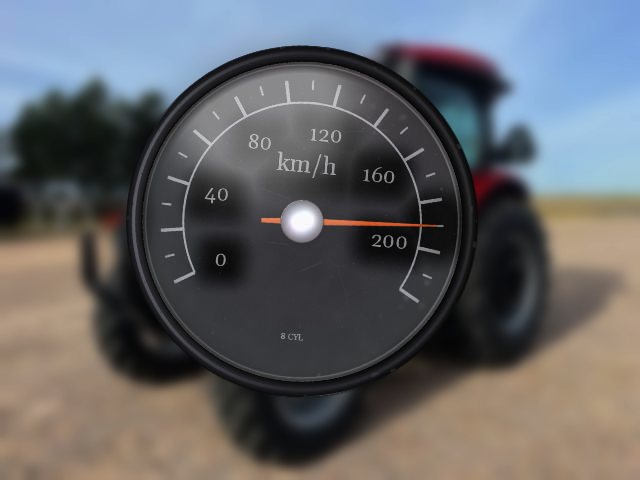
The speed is 190km/h
